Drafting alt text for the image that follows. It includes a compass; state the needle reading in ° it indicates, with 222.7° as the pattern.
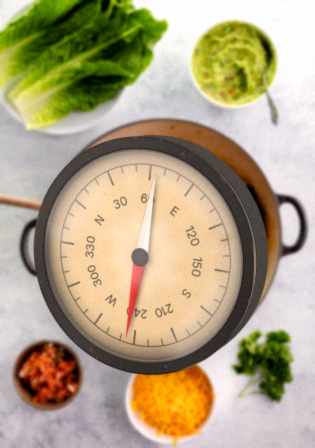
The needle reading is 245°
